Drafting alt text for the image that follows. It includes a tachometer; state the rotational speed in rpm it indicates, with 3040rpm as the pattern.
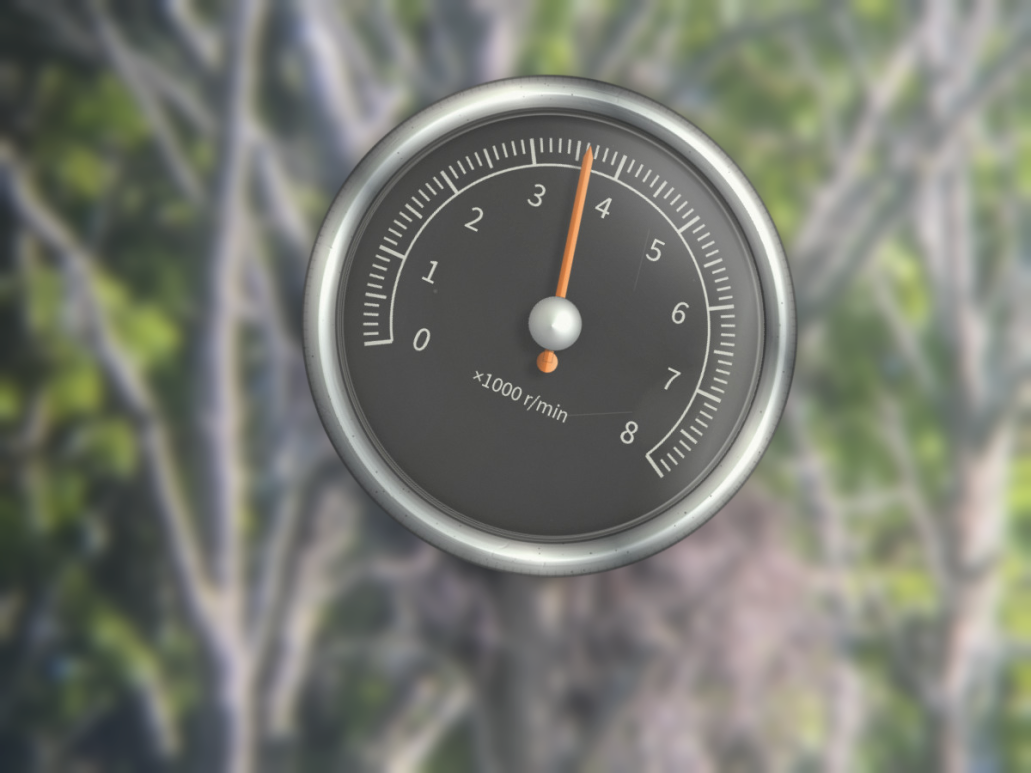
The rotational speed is 3600rpm
